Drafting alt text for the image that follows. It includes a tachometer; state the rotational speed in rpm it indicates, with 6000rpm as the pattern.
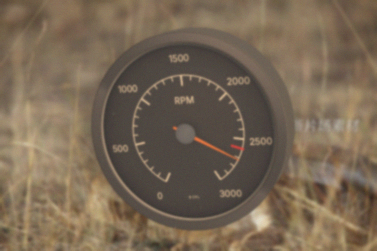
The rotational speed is 2700rpm
